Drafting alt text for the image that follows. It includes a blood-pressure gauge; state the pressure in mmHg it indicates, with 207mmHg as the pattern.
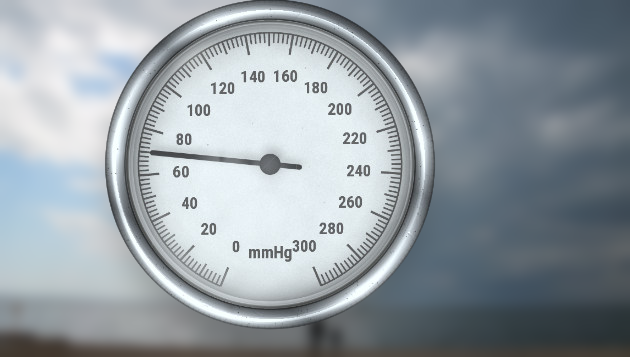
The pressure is 70mmHg
